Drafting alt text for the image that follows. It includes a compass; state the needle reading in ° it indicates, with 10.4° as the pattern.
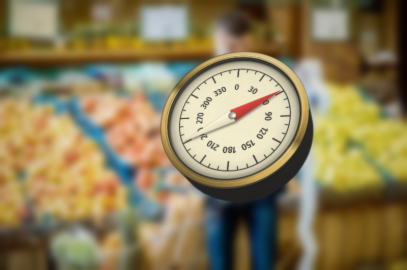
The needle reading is 60°
